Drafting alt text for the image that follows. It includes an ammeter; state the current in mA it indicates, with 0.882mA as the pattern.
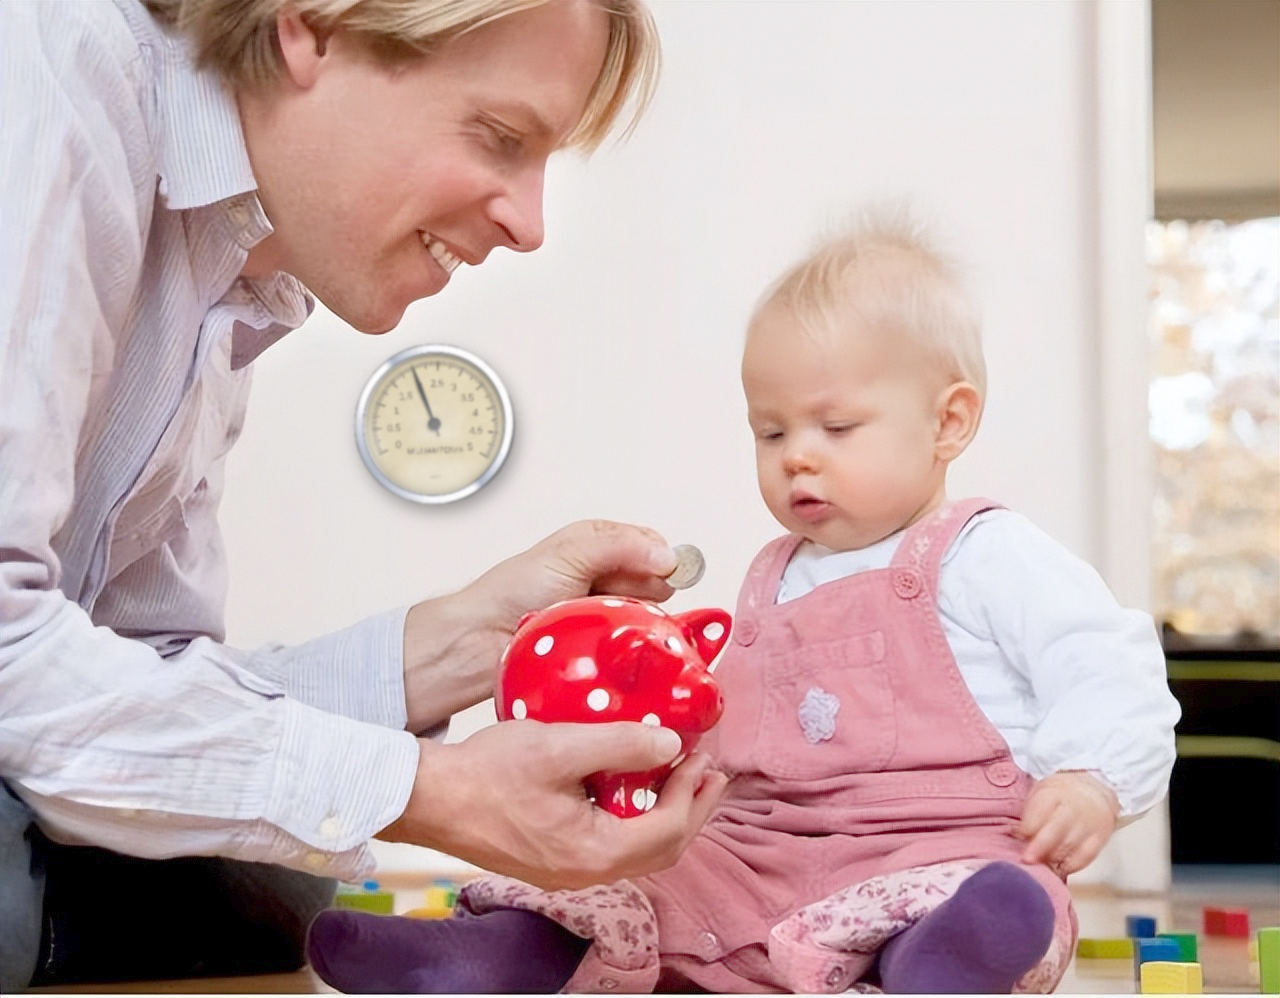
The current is 2mA
